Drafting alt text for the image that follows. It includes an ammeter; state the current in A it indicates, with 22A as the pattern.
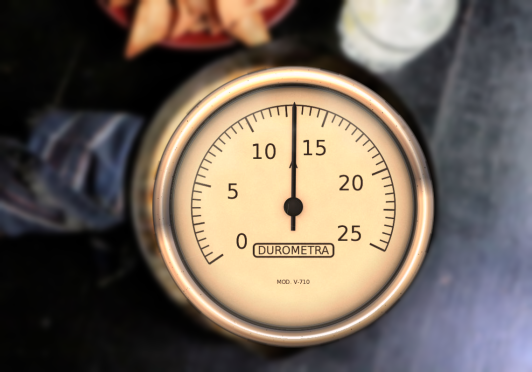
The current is 13A
